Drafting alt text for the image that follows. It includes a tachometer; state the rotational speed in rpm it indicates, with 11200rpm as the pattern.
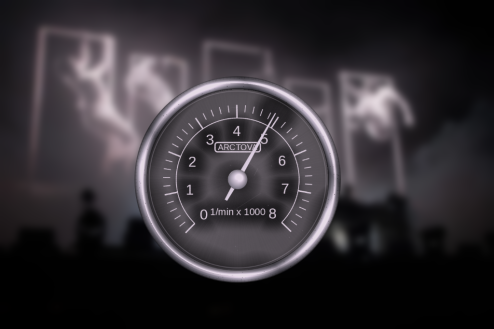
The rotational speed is 4900rpm
